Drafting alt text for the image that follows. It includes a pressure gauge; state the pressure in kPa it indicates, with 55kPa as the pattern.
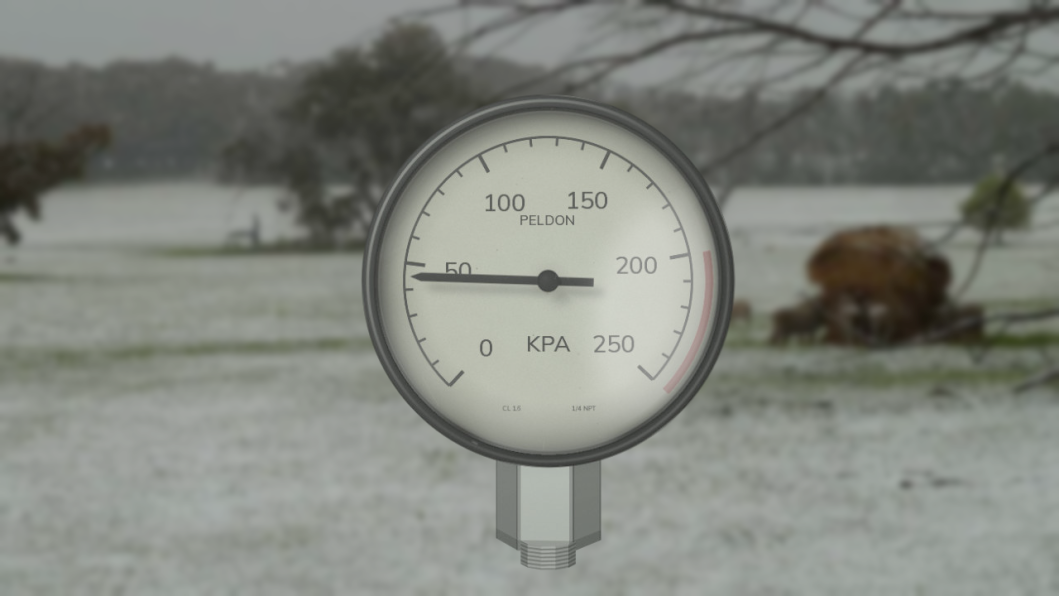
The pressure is 45kPa
